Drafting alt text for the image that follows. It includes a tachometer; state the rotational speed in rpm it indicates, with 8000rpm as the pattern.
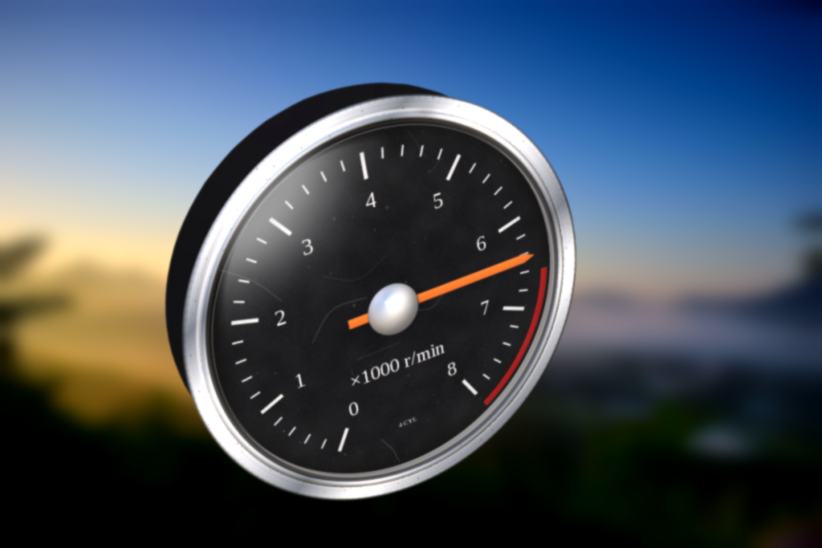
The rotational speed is 6400rpm
